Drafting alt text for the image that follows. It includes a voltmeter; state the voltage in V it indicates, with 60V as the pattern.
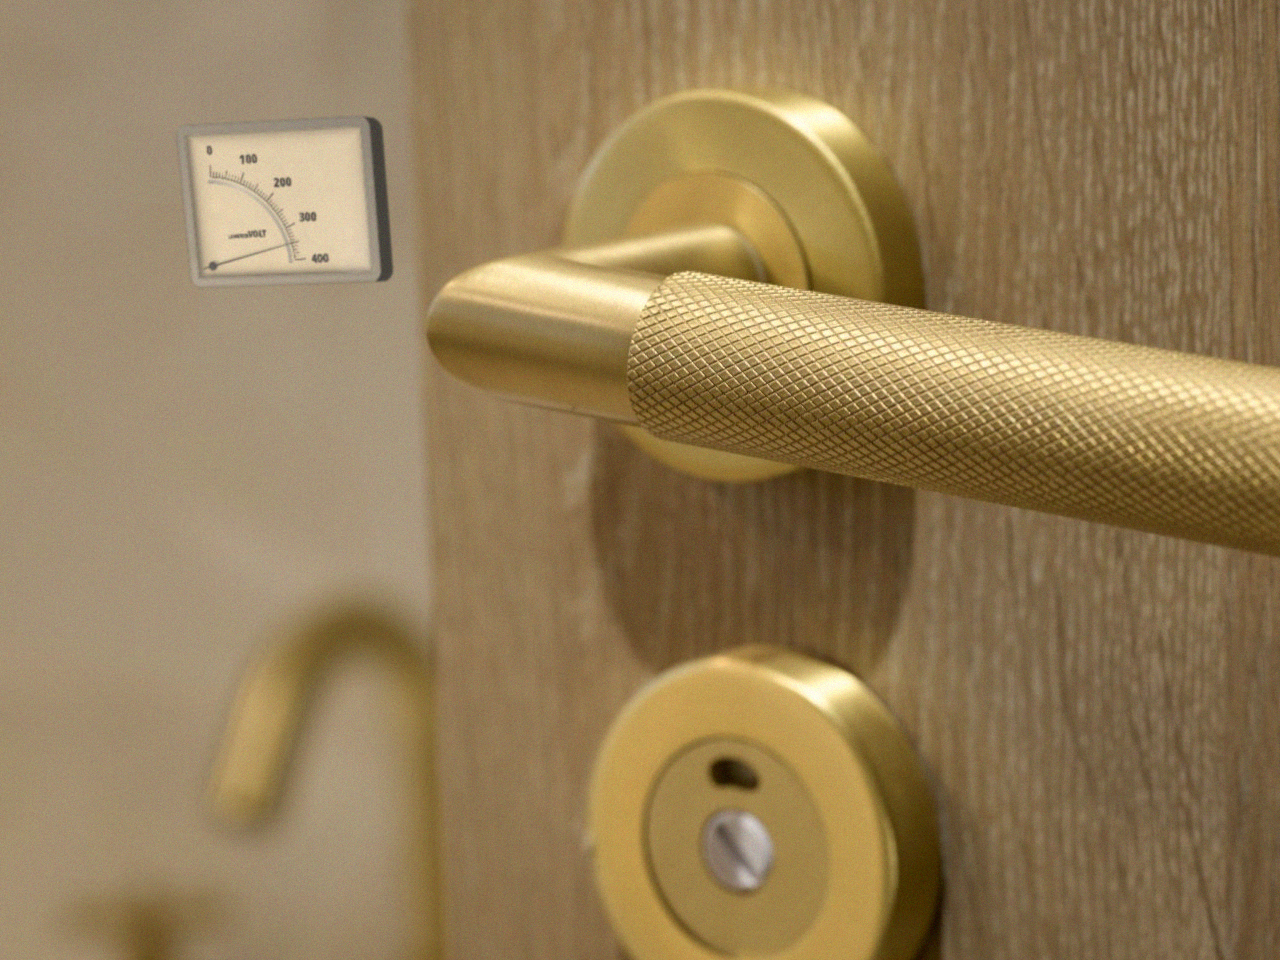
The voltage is 350V
